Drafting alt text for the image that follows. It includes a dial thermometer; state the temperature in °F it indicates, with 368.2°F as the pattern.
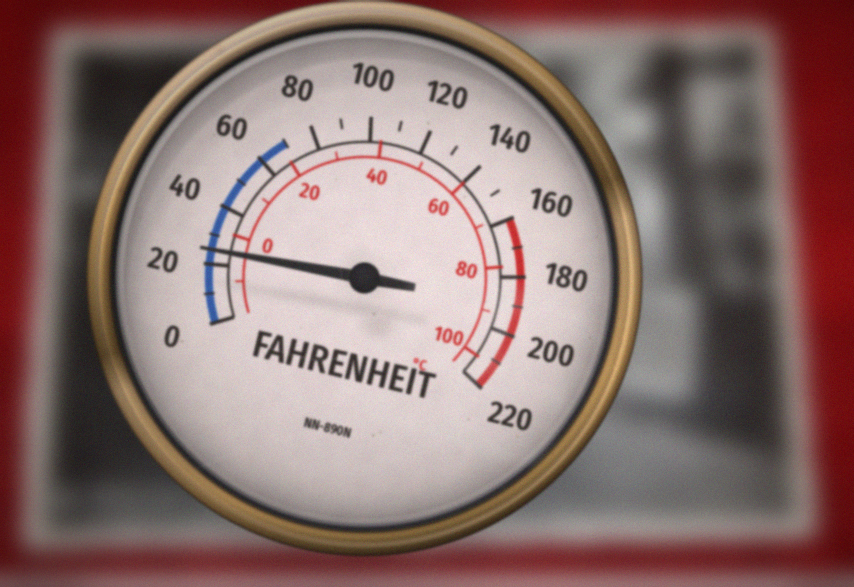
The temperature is 25°F
